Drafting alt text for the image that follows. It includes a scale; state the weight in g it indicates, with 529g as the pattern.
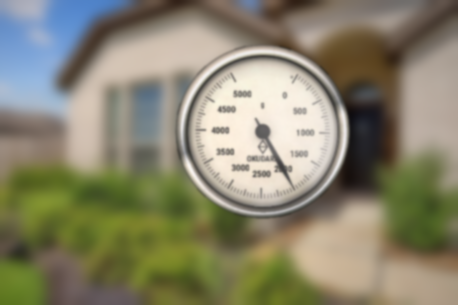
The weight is 2000g
